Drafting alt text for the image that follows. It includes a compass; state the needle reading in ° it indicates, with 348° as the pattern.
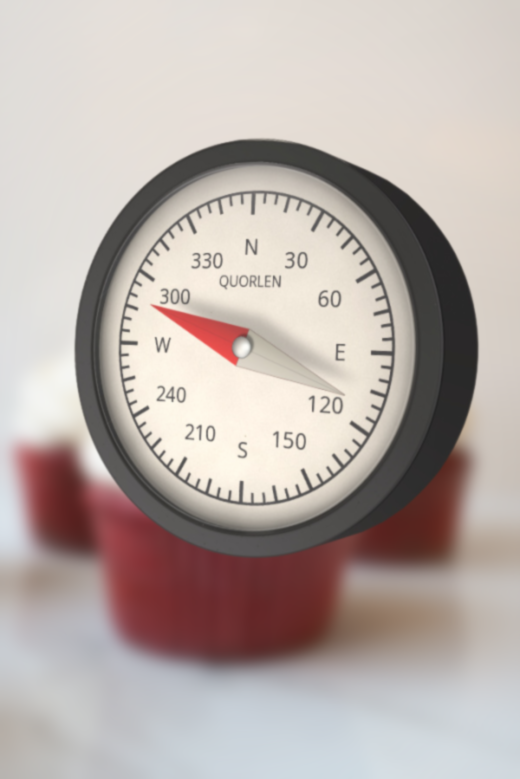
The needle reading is 290°
